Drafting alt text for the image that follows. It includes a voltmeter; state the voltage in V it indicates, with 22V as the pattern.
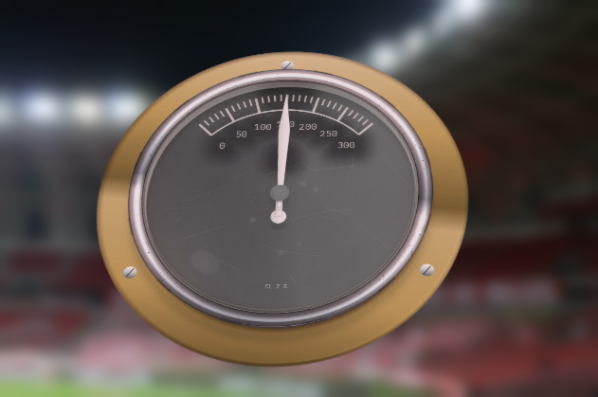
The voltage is 150V
